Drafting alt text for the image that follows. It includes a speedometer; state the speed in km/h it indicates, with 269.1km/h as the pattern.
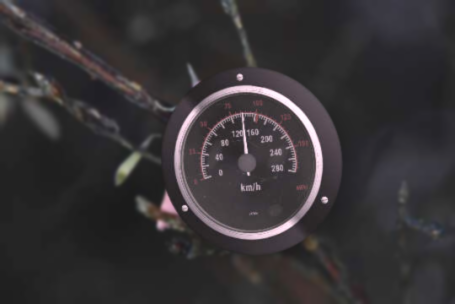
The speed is 140km/h
